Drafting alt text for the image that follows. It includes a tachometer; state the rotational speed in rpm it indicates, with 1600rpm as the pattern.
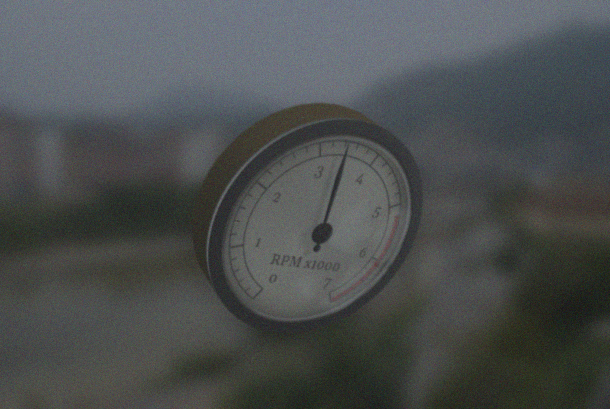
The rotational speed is 3400rpm
